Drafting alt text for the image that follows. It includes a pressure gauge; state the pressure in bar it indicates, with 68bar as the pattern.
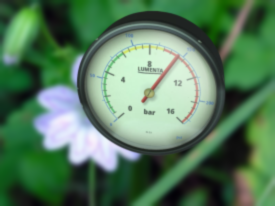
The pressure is 10bar
